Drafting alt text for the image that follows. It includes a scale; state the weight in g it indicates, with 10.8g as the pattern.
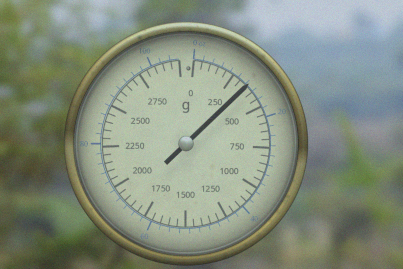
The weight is 350g
